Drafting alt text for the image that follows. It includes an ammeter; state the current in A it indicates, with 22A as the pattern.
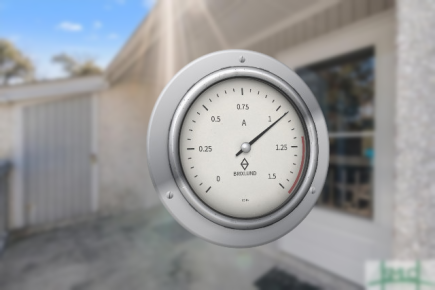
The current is 1.05A
